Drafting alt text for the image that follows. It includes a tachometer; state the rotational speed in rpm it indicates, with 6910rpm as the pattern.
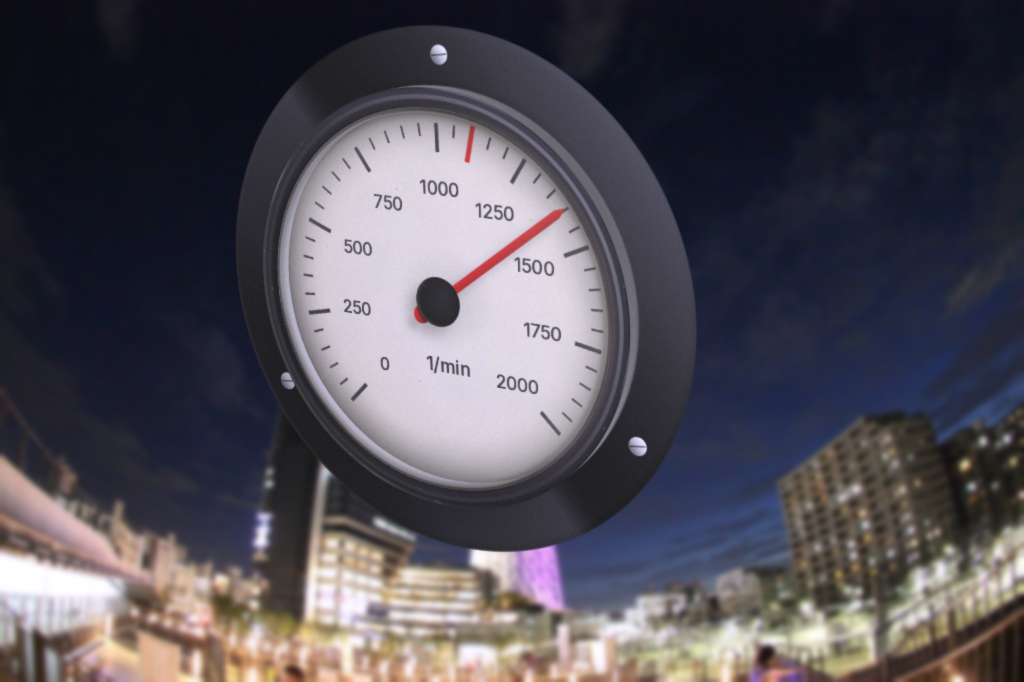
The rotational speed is 1400rpm
